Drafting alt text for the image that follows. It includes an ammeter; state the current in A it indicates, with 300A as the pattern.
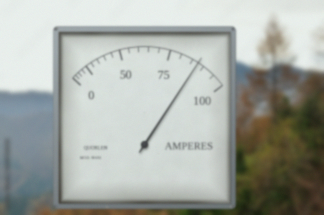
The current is 87.5A
